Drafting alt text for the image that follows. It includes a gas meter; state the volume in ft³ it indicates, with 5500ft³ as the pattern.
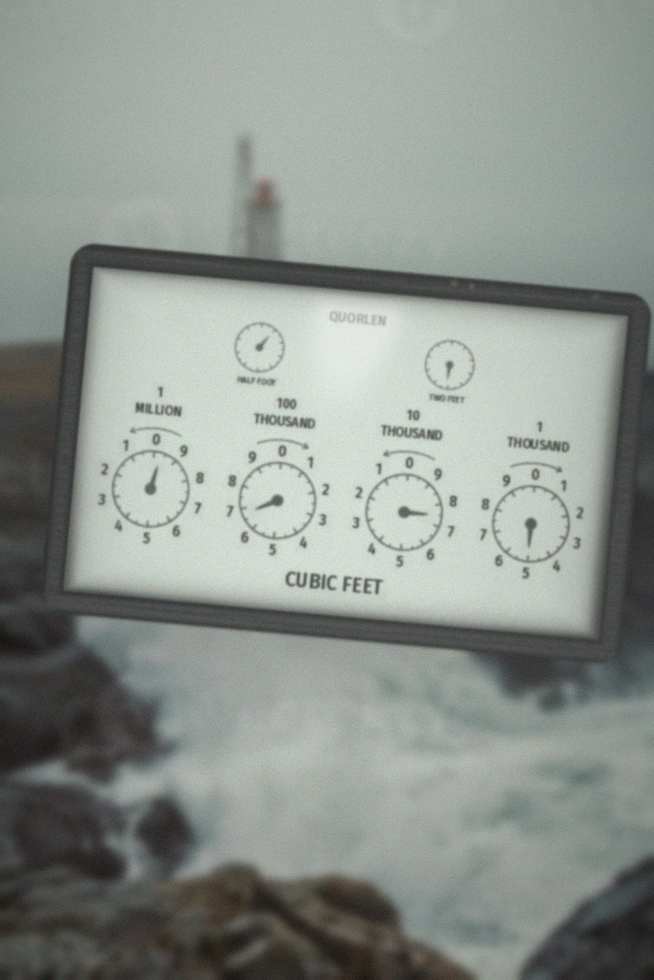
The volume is 967500ft³
